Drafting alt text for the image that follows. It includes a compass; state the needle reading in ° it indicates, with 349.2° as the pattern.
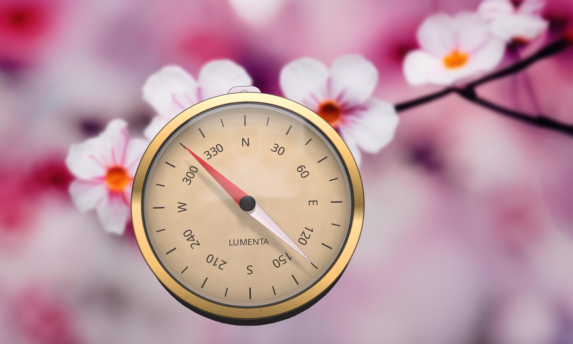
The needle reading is 315°
